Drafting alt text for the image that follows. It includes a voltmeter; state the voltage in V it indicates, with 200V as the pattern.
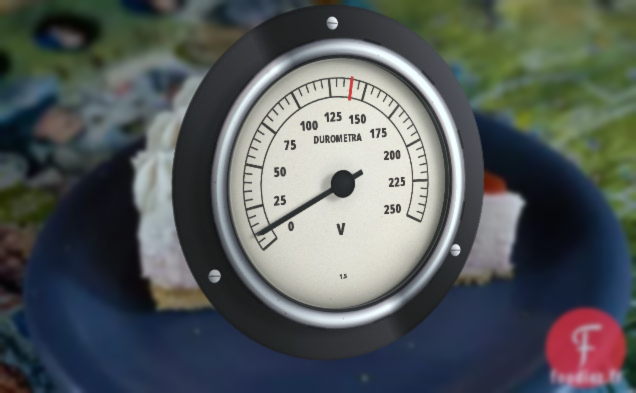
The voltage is 10V
